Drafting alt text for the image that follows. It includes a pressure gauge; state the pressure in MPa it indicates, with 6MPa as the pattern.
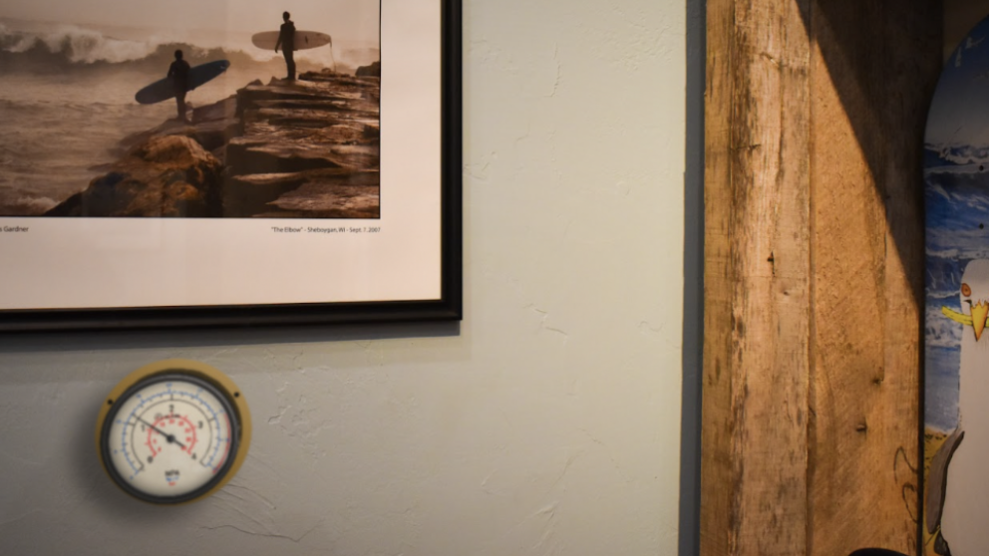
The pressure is 1.2MPa
